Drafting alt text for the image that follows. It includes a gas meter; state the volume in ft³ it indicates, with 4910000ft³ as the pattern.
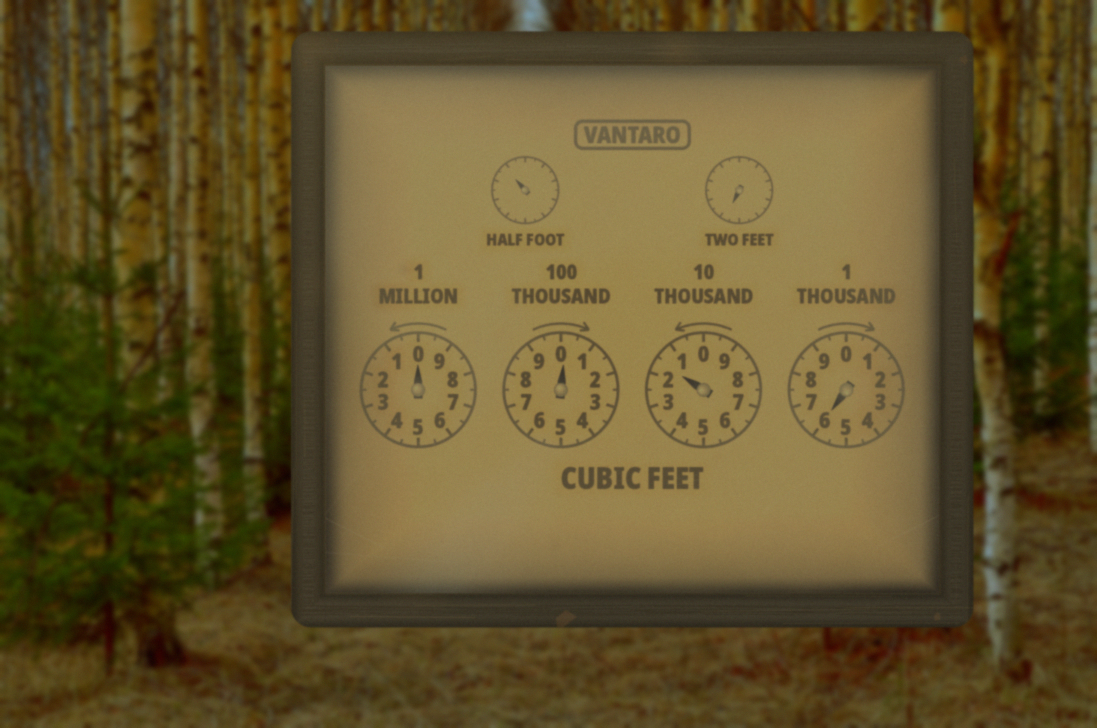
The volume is 1600ft³
